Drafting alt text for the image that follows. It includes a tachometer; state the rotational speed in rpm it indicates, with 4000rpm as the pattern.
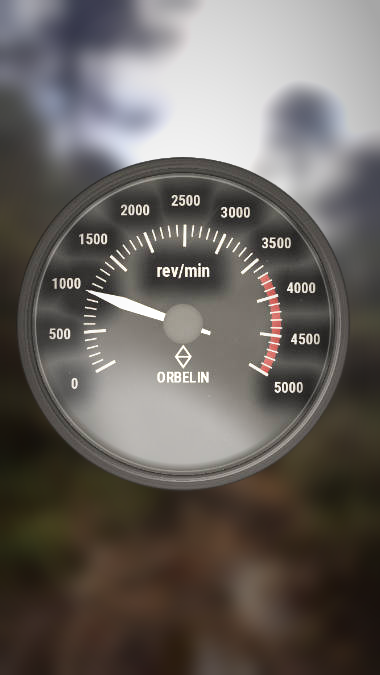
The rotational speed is 1000rpm
